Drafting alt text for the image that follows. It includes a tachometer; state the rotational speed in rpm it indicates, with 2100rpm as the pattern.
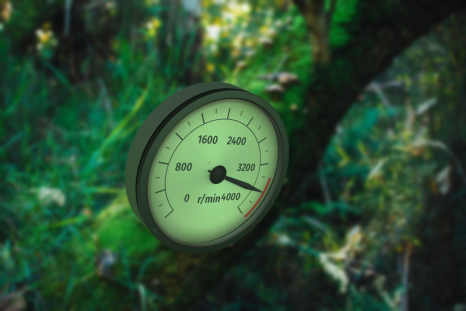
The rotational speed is 3600rpm
